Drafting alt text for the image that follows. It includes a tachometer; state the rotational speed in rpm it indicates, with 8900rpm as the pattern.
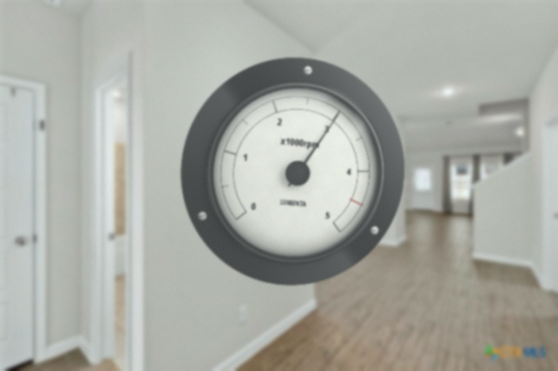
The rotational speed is 3000rpm
